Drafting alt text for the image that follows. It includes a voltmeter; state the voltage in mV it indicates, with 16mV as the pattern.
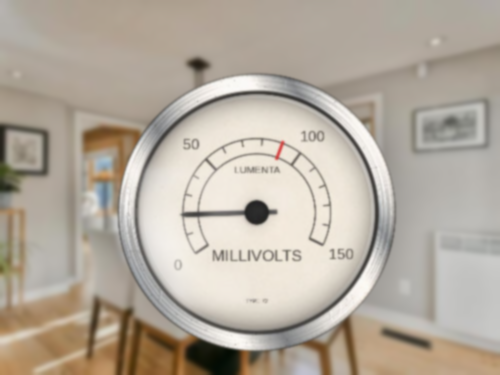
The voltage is 20mV
